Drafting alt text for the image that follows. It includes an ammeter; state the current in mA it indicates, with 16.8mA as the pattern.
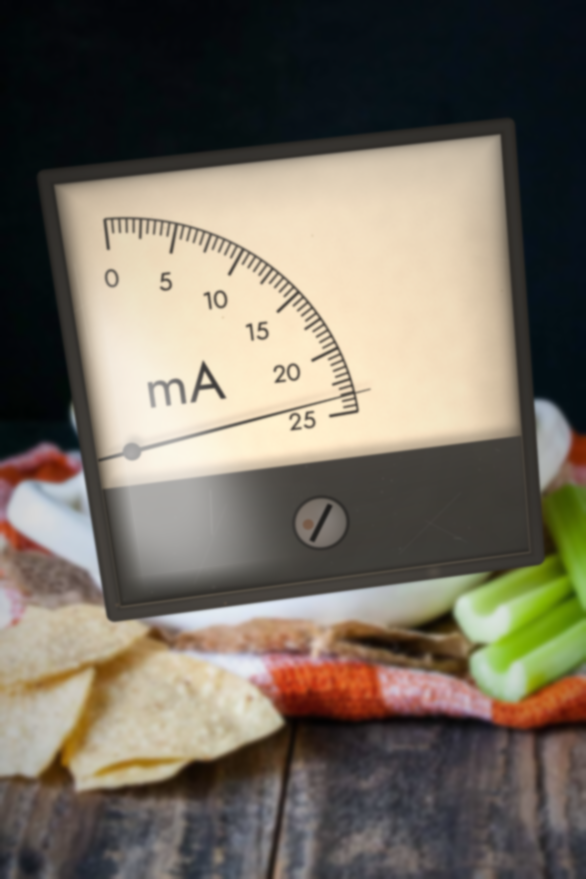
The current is 23.5mA
